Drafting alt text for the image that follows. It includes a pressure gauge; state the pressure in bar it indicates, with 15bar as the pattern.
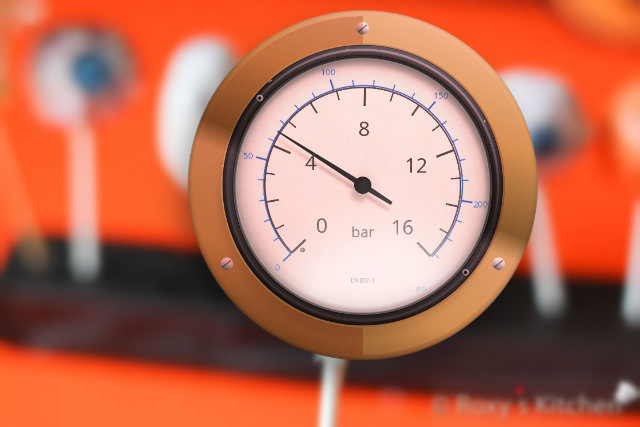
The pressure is 4.5bar
